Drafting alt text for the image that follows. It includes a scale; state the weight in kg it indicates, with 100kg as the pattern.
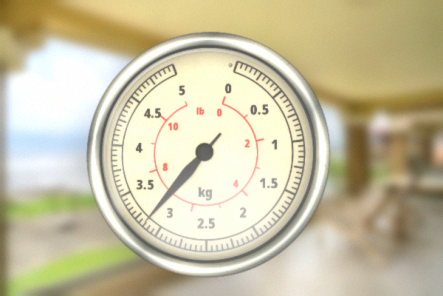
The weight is 3.15kg
